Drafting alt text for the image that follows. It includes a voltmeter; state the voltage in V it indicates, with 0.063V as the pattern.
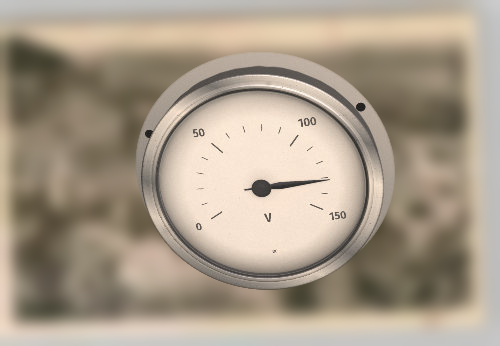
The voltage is 130V
